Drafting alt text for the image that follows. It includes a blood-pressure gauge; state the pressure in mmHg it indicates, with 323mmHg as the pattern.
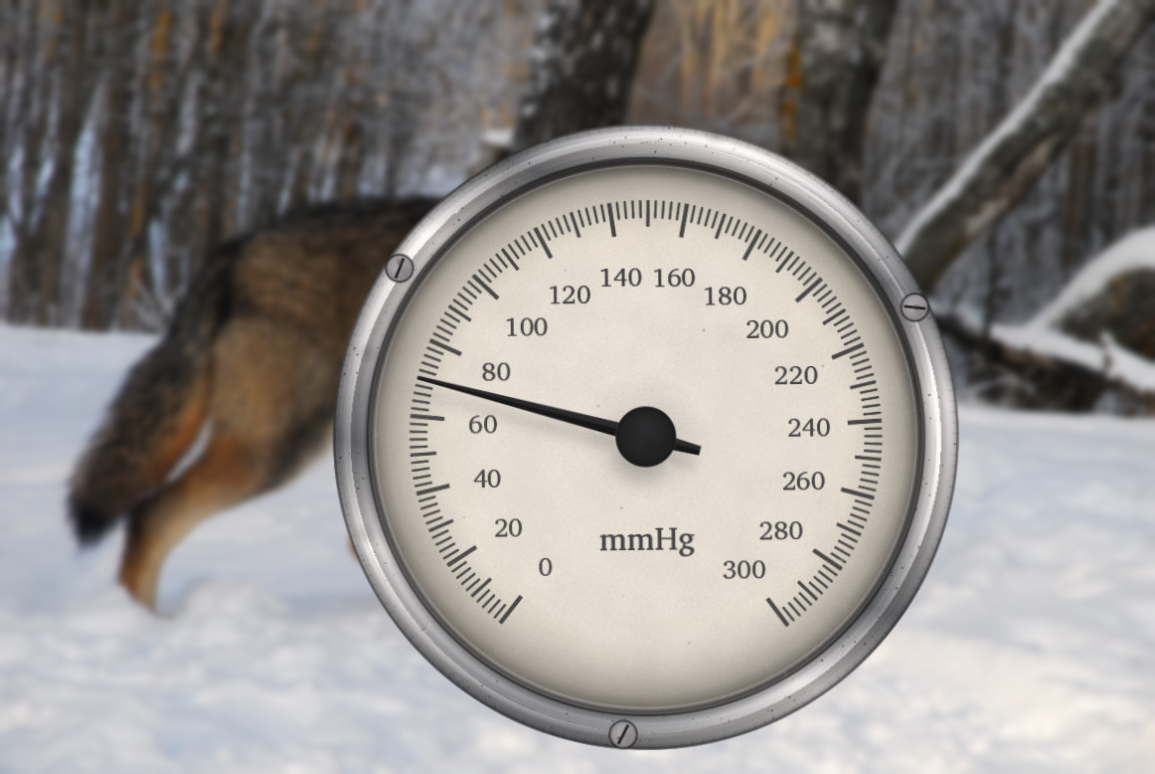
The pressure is 70mmHg
